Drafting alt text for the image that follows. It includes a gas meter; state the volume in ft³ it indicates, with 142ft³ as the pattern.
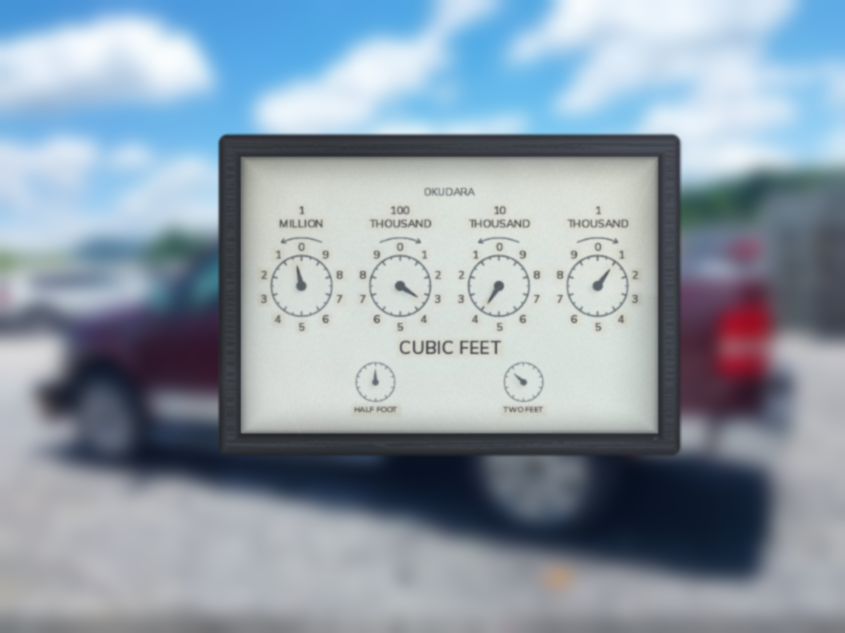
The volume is 34100ft³
